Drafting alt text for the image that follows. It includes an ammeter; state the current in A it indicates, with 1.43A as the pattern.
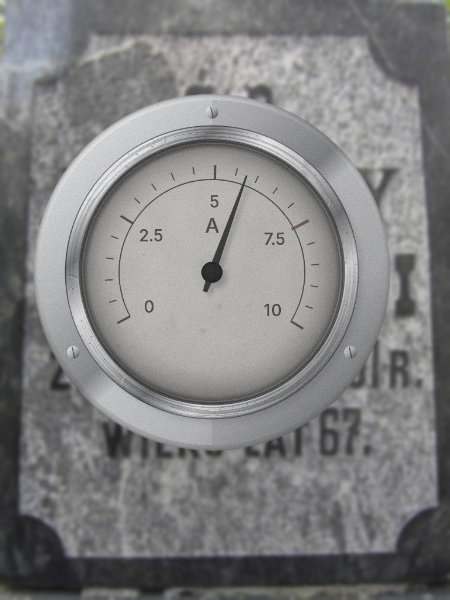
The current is 5.75A
